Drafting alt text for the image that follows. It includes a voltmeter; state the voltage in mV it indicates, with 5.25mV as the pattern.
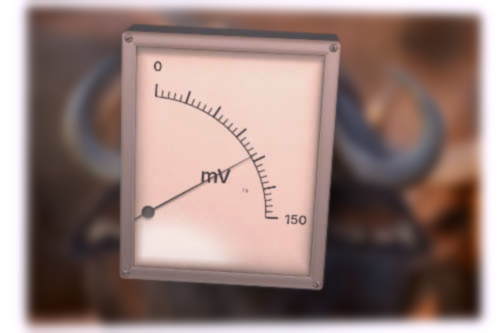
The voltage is 95mV
